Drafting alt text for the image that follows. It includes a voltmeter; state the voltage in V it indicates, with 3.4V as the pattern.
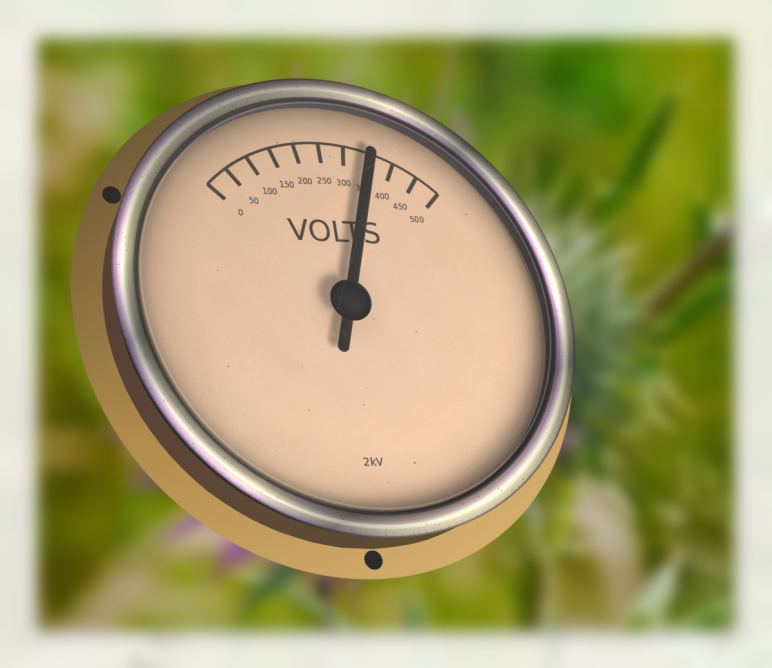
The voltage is 350V
